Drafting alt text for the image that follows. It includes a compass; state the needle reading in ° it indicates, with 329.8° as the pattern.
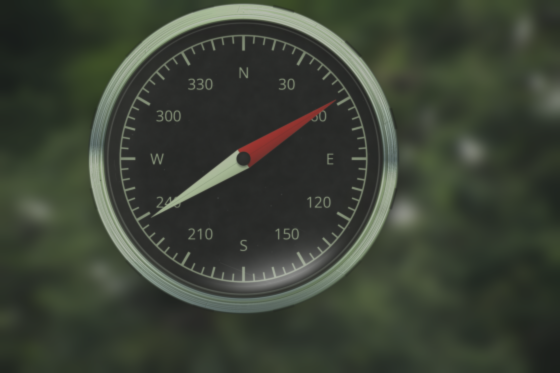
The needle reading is 57.5°
